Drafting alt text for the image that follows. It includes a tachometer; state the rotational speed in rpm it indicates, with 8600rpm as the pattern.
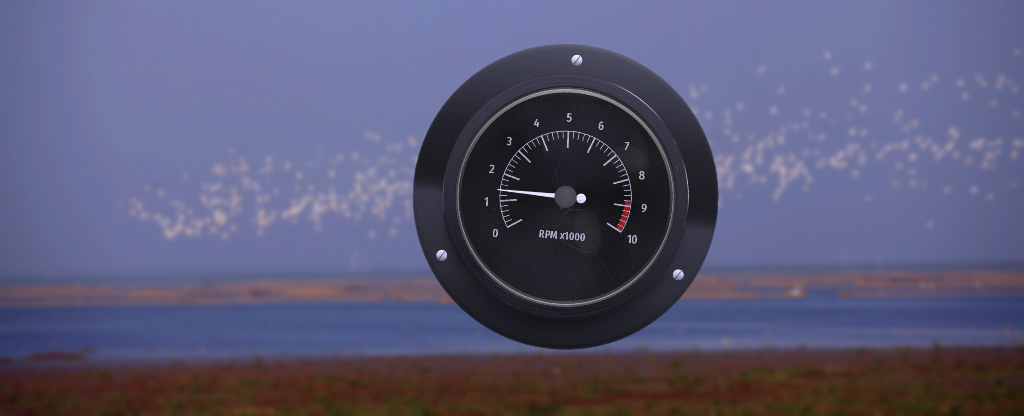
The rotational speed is 1400rpm
